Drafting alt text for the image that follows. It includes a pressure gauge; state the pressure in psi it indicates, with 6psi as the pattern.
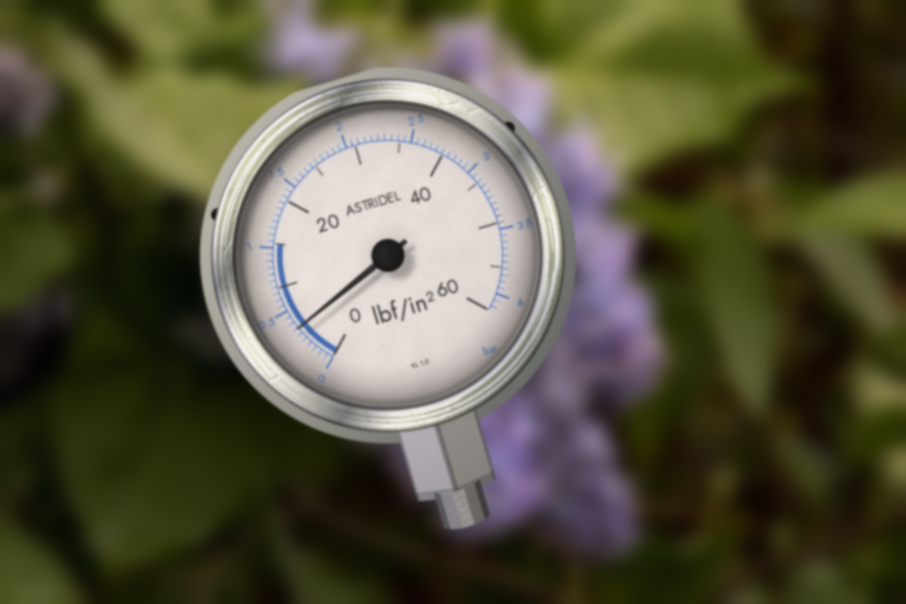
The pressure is 5psi
